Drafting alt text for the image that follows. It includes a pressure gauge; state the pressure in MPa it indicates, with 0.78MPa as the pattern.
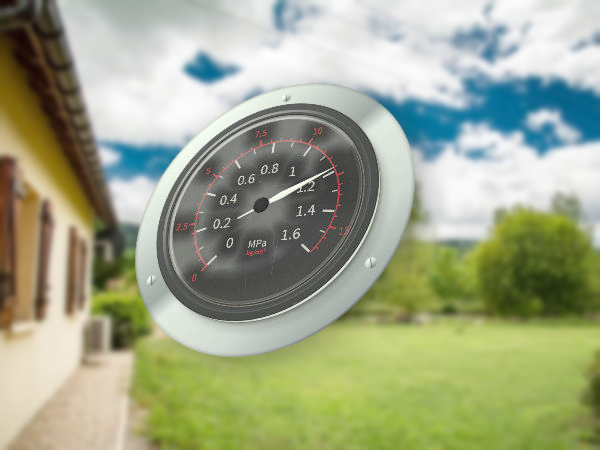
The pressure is 1.2MPa
